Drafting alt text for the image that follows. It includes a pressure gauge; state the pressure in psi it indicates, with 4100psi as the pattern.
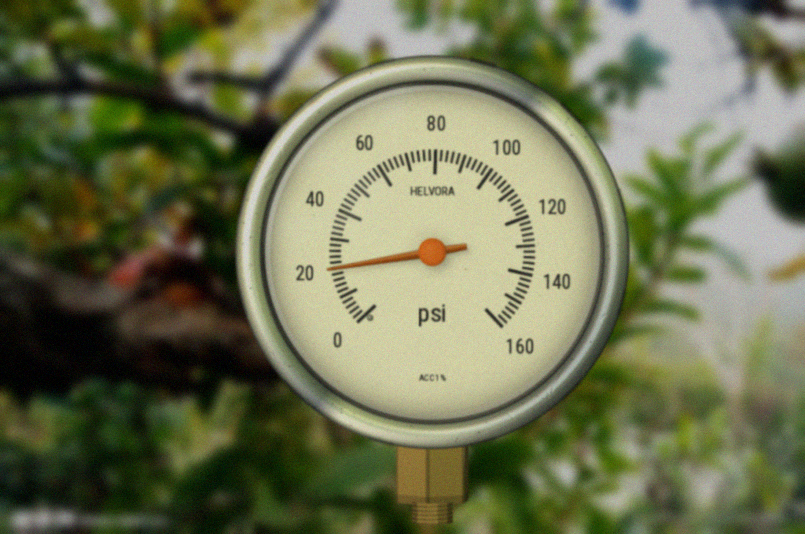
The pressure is 20psi
